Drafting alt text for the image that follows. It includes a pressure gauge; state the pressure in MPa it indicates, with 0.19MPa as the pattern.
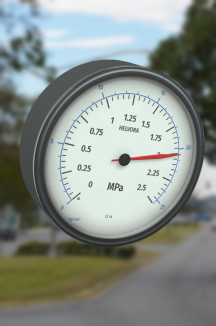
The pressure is 2MPa
